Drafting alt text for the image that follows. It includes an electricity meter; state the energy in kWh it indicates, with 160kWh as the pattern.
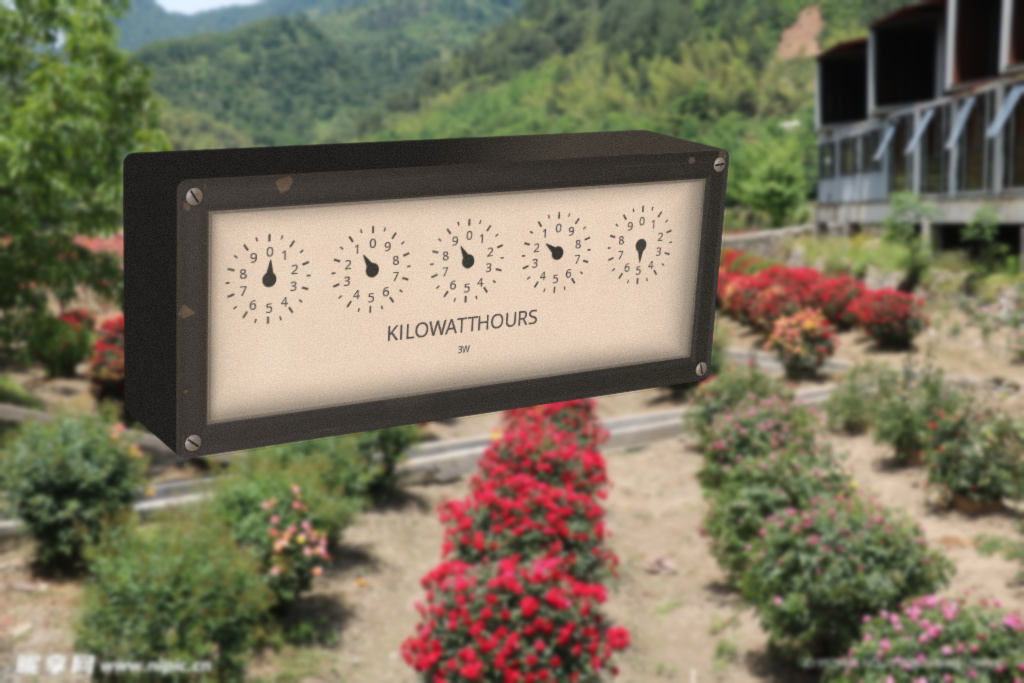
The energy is 915kWh
